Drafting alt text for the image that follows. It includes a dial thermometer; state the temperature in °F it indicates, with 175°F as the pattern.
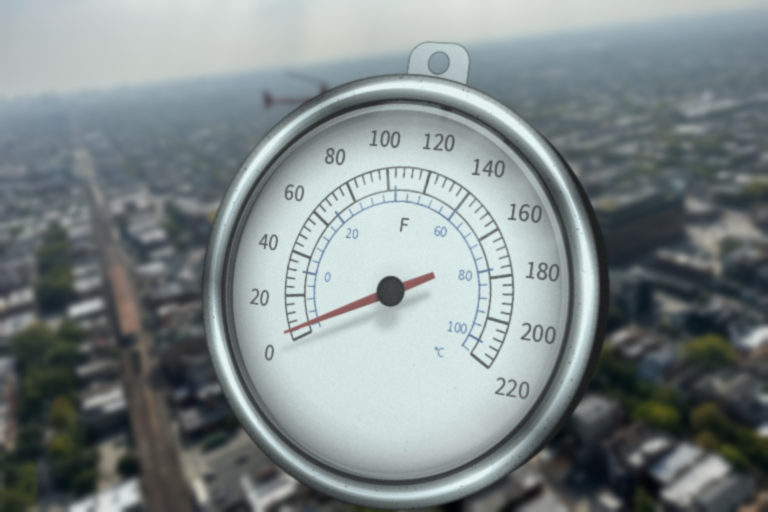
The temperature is 4°F
